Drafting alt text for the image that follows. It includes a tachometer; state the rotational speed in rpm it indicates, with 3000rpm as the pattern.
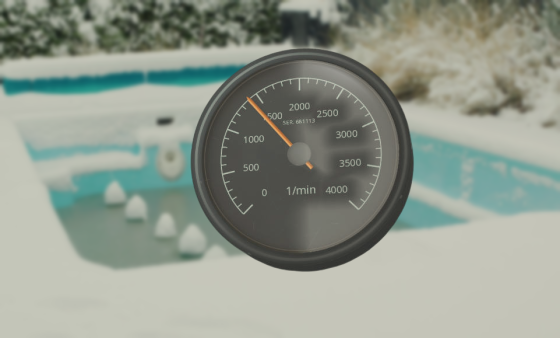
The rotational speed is 1400rpm
